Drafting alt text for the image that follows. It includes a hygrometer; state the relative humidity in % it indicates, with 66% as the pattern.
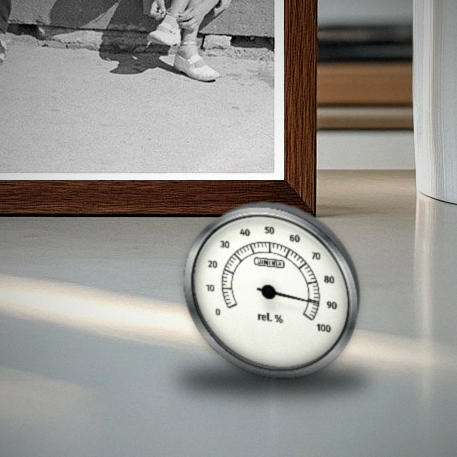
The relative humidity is 90%
